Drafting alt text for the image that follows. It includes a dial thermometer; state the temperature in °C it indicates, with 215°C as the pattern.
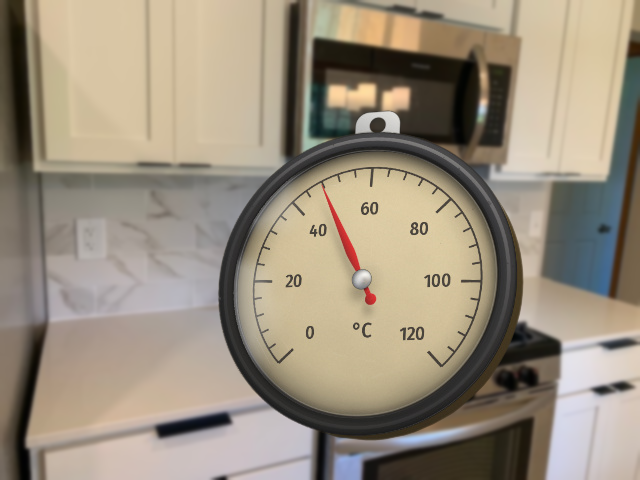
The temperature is 48°C
